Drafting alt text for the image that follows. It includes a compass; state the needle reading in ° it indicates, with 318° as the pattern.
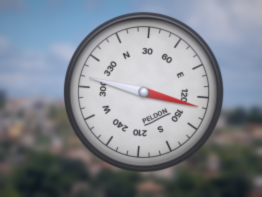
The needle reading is 130°
